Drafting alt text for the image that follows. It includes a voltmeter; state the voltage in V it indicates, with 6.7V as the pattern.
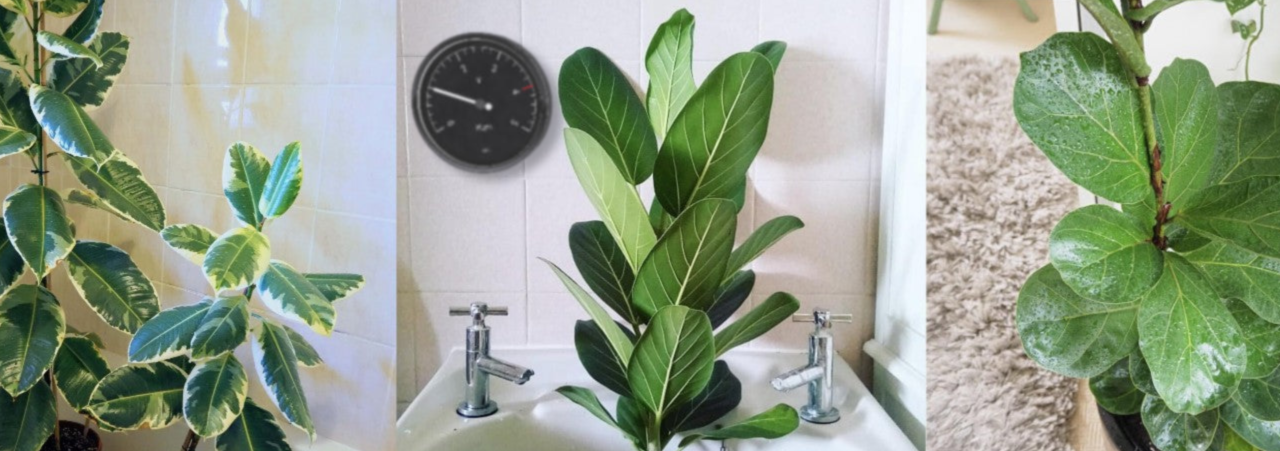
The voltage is 1V
